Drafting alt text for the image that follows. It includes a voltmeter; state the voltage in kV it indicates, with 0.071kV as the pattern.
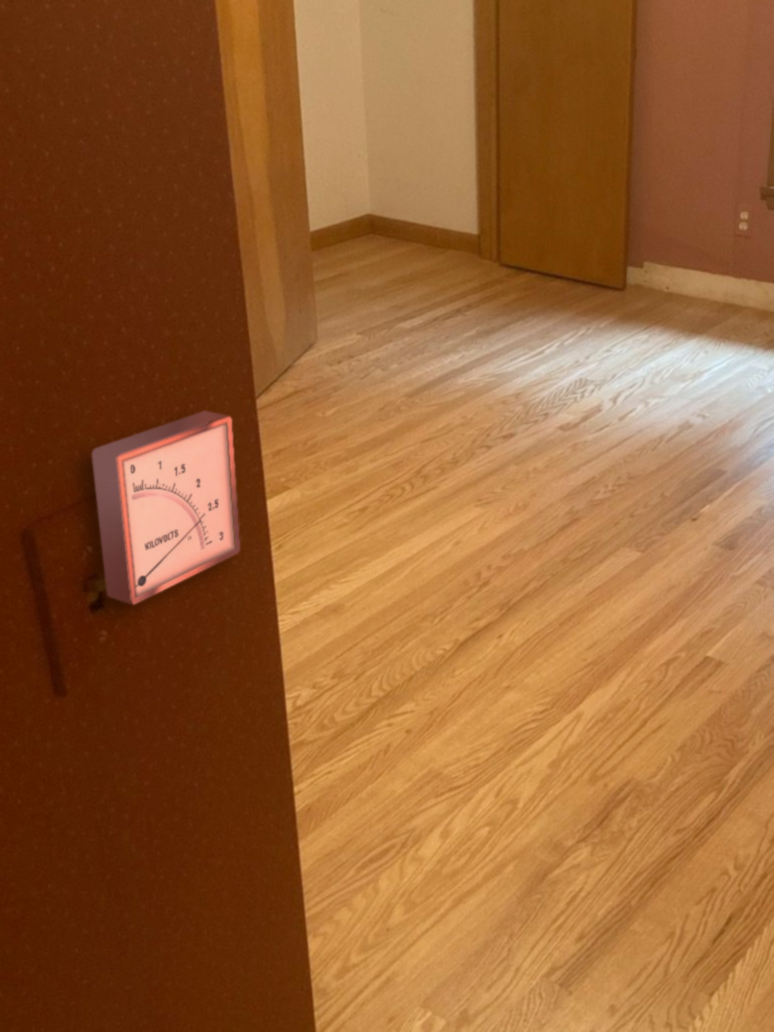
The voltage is 2.5kV
